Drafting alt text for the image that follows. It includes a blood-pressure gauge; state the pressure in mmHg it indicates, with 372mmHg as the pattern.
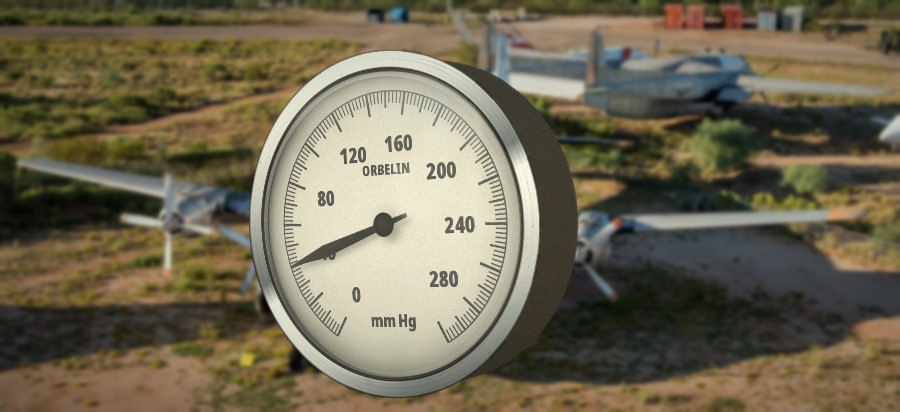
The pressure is 40mmHg
